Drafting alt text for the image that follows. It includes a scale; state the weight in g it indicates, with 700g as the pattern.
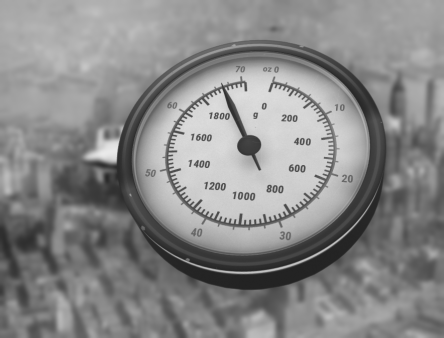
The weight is 1900g
